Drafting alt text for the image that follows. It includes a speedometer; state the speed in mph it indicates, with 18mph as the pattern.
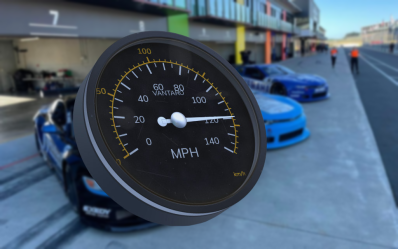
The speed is 120mph
